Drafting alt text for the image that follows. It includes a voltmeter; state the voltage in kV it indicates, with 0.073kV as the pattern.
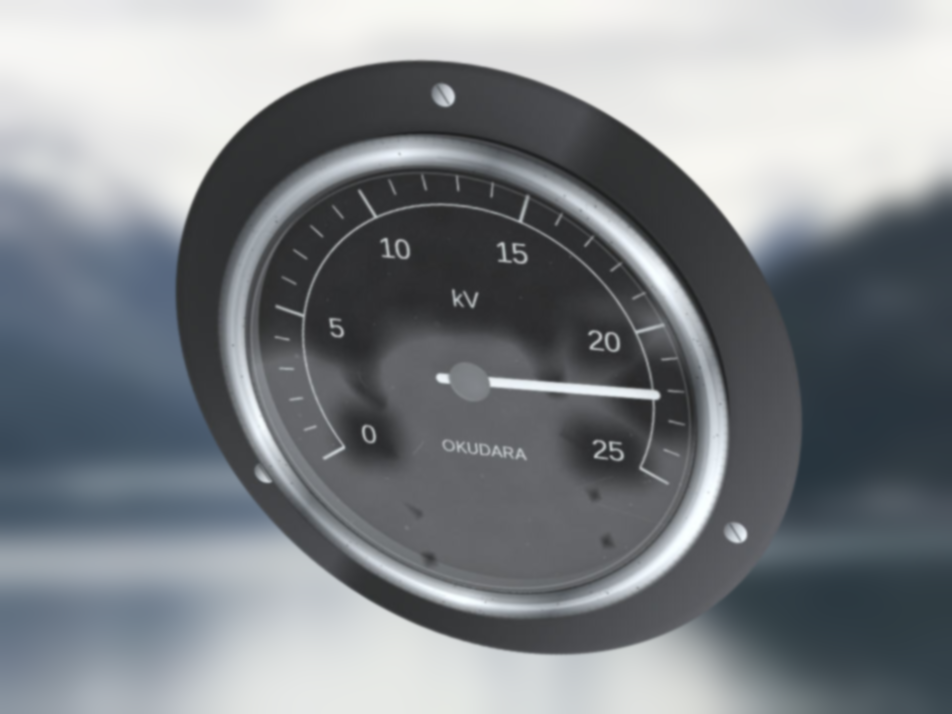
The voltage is 22kV
